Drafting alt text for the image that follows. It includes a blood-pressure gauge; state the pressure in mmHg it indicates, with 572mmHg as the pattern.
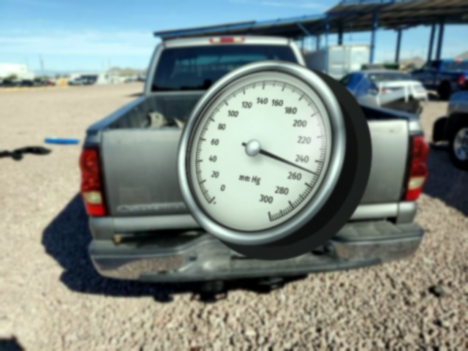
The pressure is 250mmHg
